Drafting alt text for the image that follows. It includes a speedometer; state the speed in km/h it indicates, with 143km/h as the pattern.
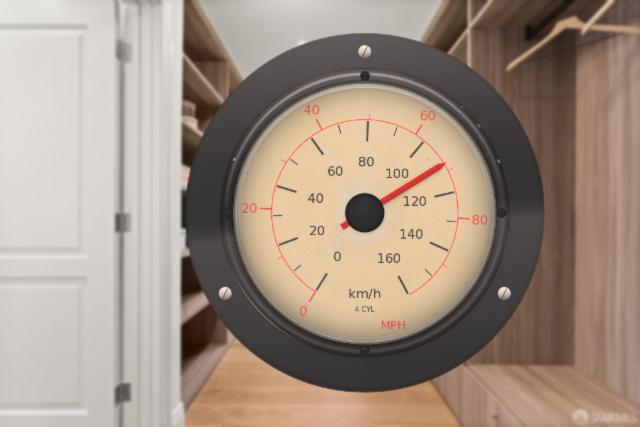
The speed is 110km/h
